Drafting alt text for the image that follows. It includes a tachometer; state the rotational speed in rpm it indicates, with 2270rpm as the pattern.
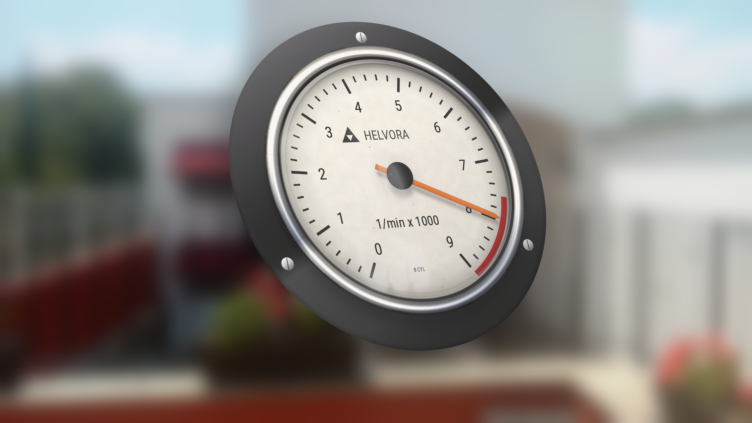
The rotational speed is 8000rpm
